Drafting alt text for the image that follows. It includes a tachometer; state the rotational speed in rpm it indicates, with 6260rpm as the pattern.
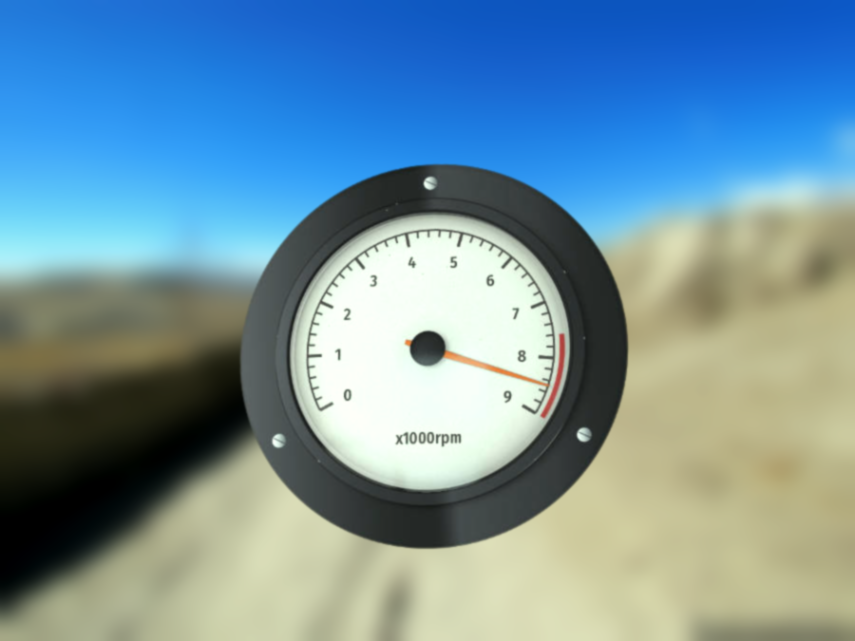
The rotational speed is 8500rpm
